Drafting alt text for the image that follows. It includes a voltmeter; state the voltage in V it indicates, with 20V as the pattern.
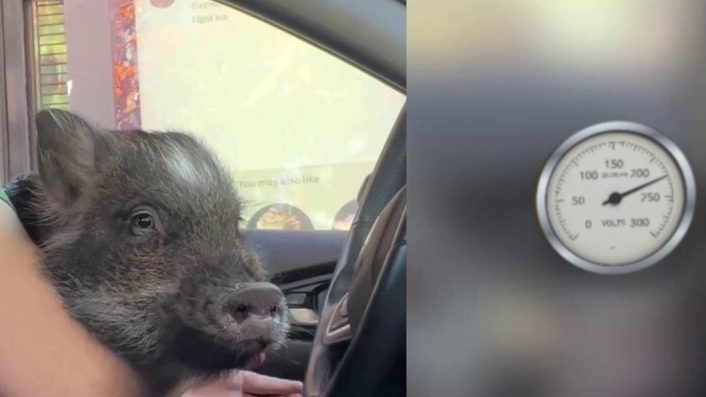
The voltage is 225V
